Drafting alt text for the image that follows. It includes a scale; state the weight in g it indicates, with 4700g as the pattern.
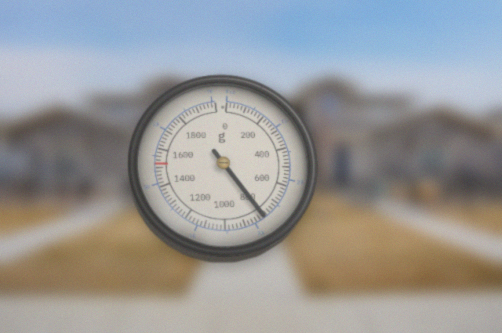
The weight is 800g
